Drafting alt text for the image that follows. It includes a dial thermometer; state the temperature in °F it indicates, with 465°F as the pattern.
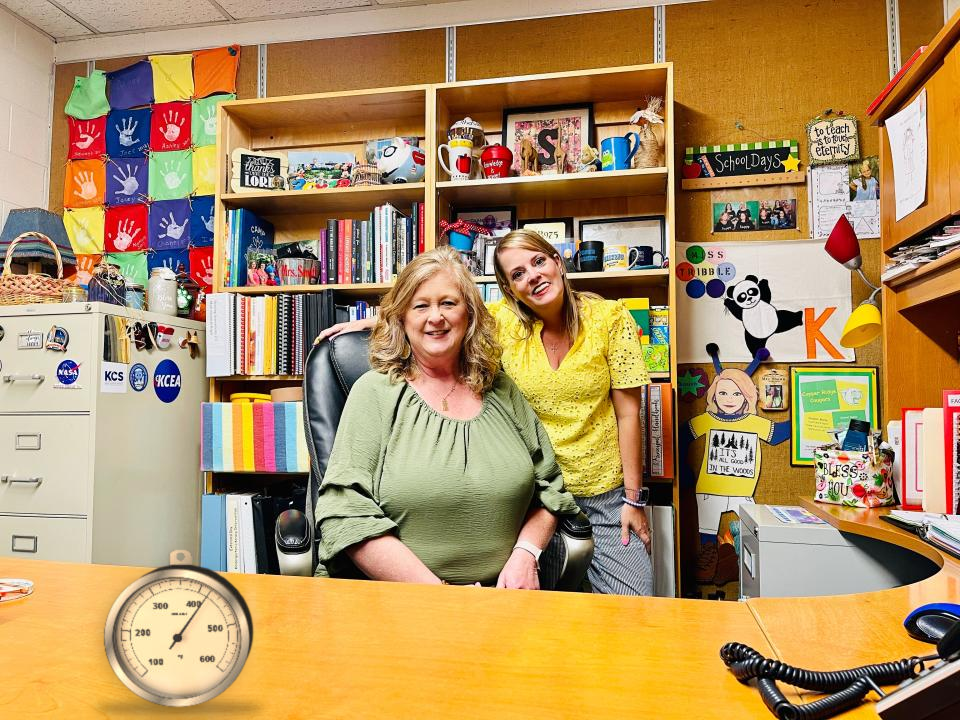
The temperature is 420°F
